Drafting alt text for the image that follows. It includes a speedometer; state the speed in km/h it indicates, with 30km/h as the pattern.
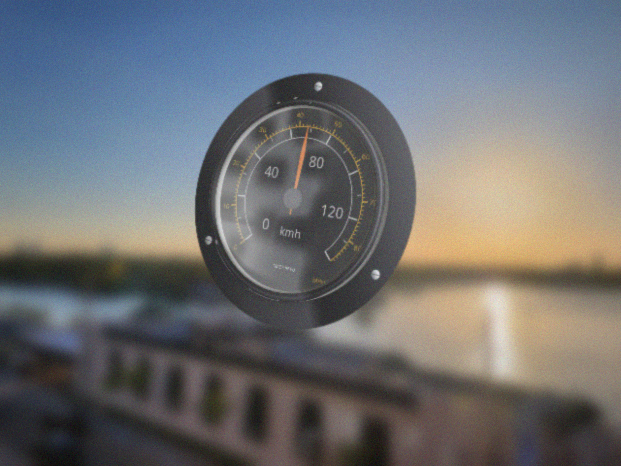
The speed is 70km/h
